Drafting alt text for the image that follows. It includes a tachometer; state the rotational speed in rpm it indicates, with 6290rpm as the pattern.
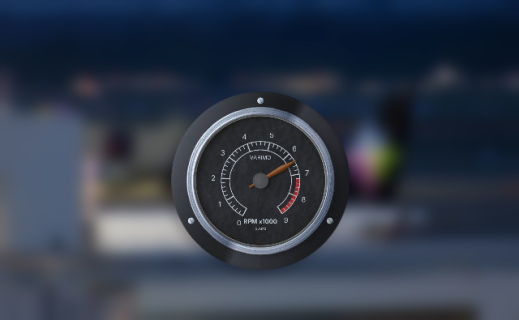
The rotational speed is 6400rpm
